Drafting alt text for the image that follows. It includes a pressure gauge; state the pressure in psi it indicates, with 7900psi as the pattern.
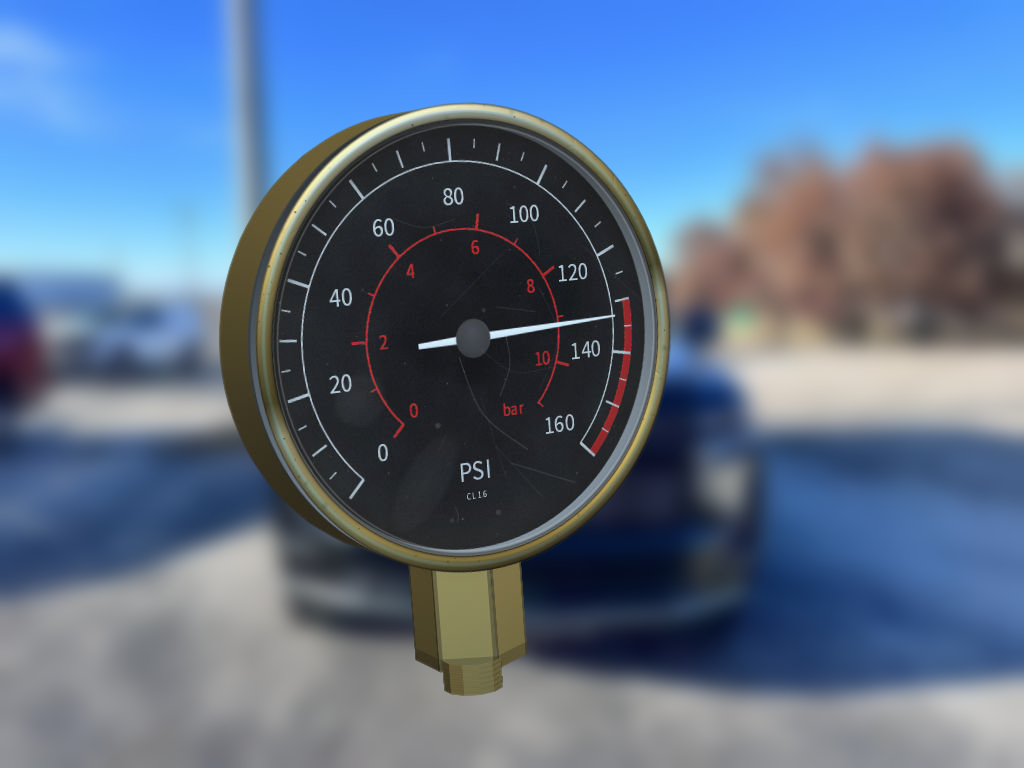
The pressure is 132.5psi
